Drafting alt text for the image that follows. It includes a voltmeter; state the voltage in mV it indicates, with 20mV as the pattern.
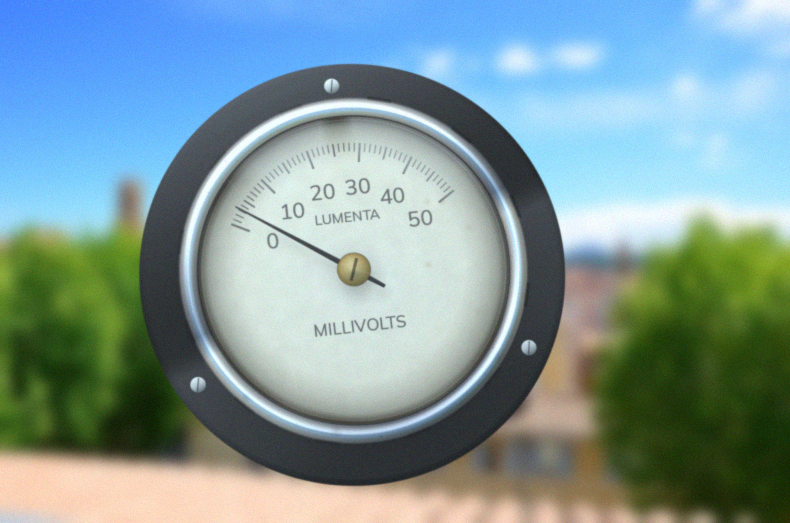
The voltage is 3mV
